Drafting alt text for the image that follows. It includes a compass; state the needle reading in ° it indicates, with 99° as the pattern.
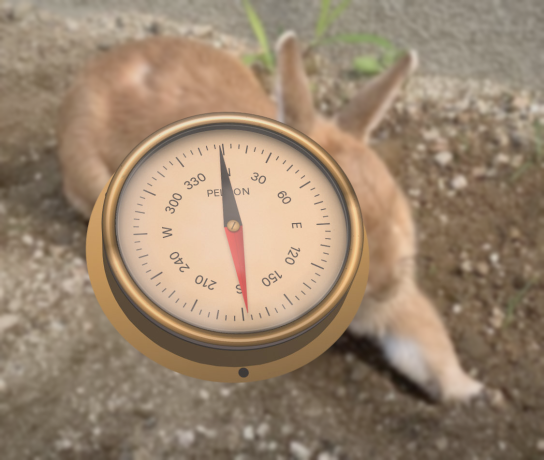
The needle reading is 177.5°
